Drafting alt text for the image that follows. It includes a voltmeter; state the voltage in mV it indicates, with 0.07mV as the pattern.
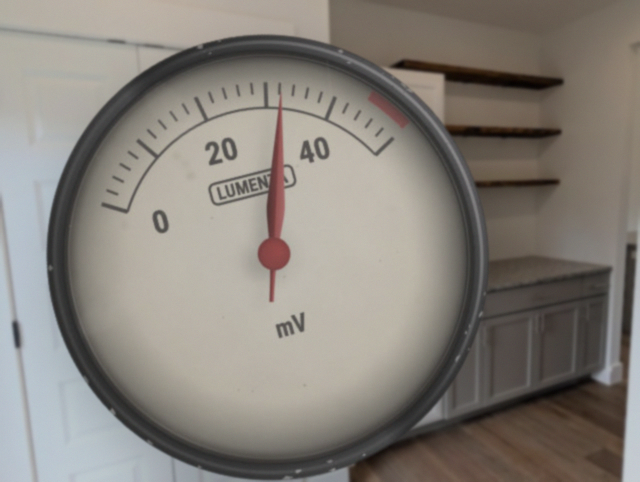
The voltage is 32mV
